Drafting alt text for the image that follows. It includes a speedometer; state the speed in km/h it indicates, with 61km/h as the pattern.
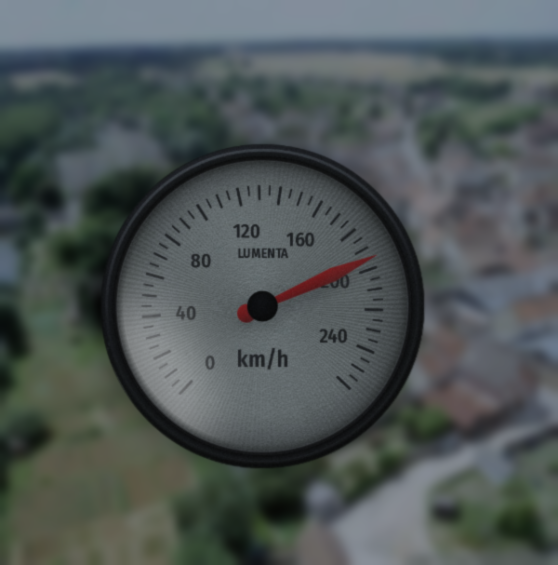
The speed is 195km/h
